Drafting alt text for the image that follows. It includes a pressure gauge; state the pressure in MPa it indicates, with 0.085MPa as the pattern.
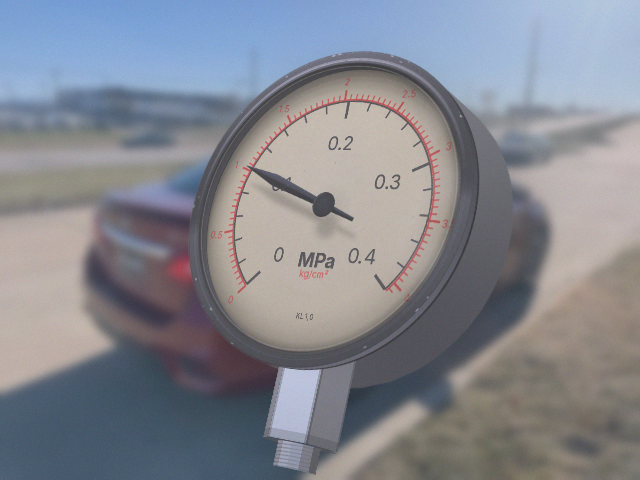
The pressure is 0.1MPa
